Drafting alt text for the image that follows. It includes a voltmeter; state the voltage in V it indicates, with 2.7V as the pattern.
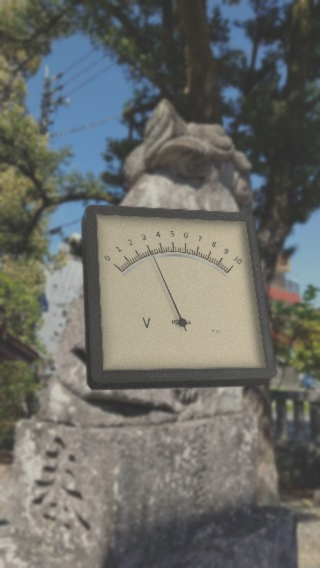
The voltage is 3V
